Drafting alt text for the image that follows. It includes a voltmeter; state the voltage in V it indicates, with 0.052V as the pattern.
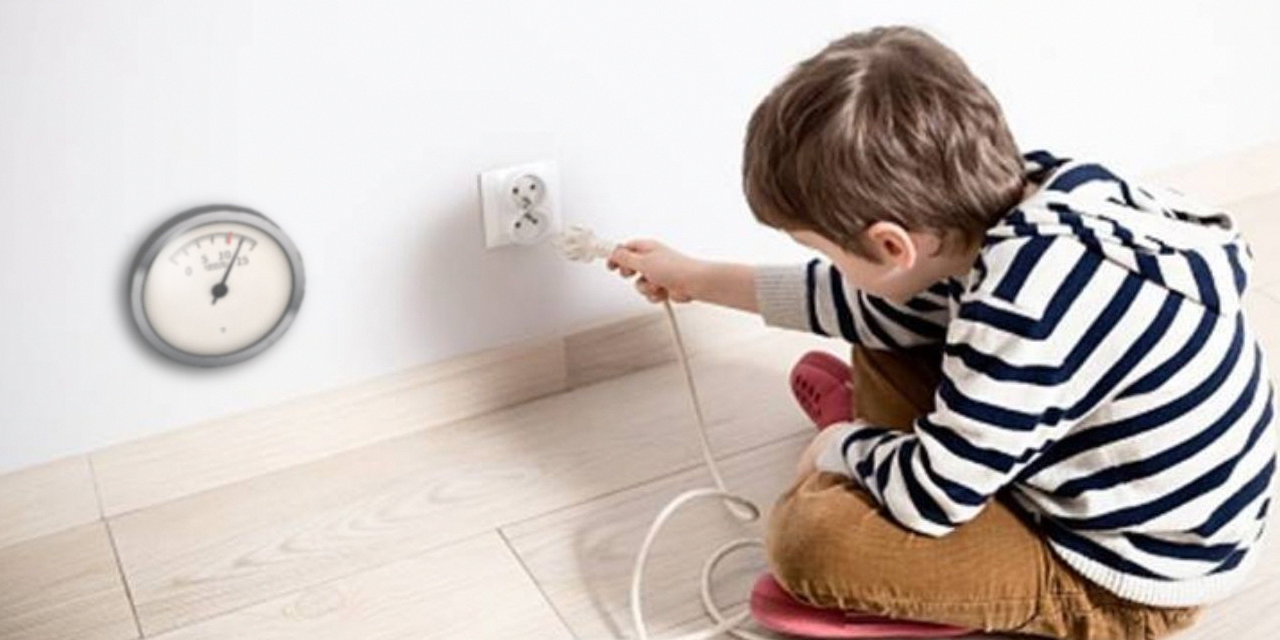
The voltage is 12.5V
